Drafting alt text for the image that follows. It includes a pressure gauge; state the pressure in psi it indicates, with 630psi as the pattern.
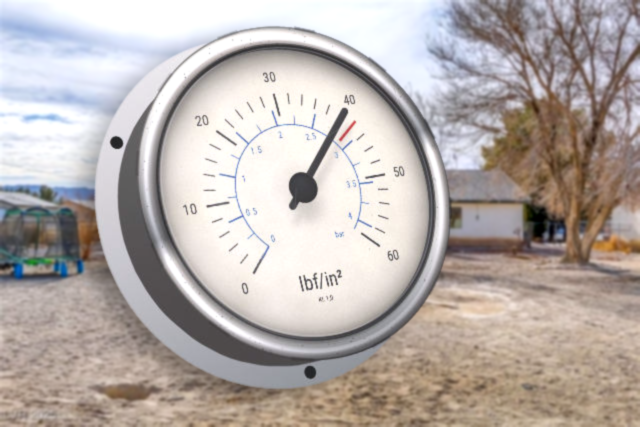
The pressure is 40psi
